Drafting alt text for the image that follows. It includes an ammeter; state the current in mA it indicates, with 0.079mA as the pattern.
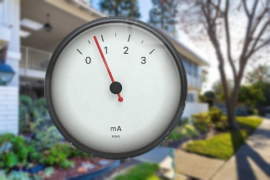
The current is 0.75mA
